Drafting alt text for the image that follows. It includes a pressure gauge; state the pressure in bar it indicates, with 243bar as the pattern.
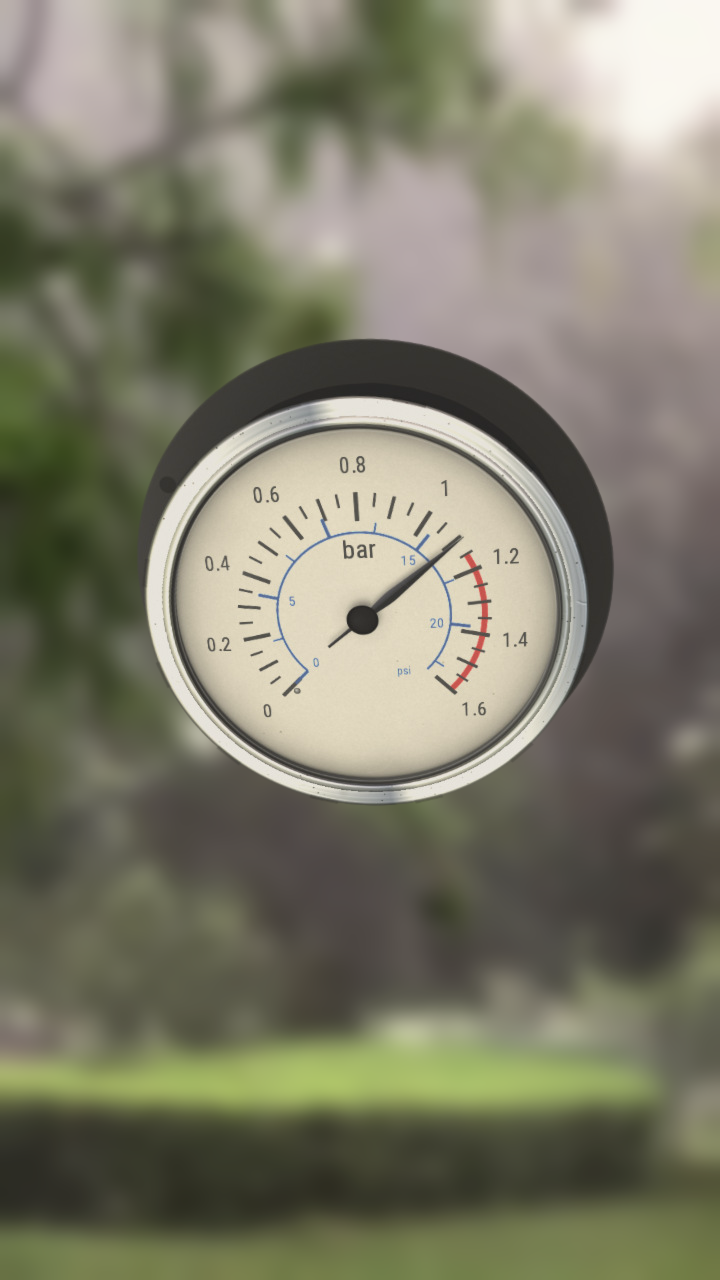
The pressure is 1.1bar
